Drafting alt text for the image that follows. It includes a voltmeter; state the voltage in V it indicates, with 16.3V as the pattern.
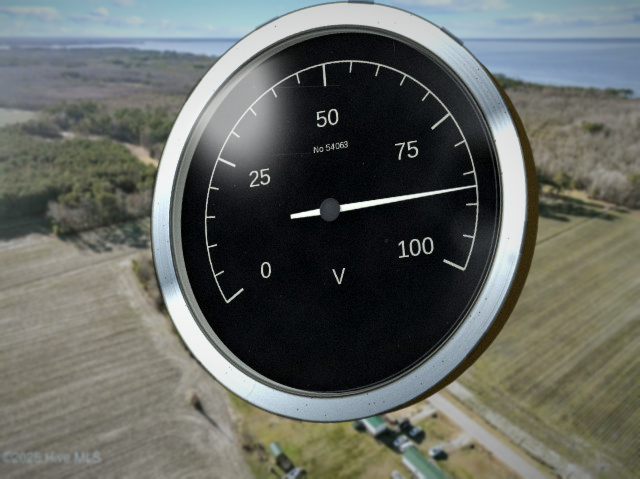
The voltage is 87.5V
